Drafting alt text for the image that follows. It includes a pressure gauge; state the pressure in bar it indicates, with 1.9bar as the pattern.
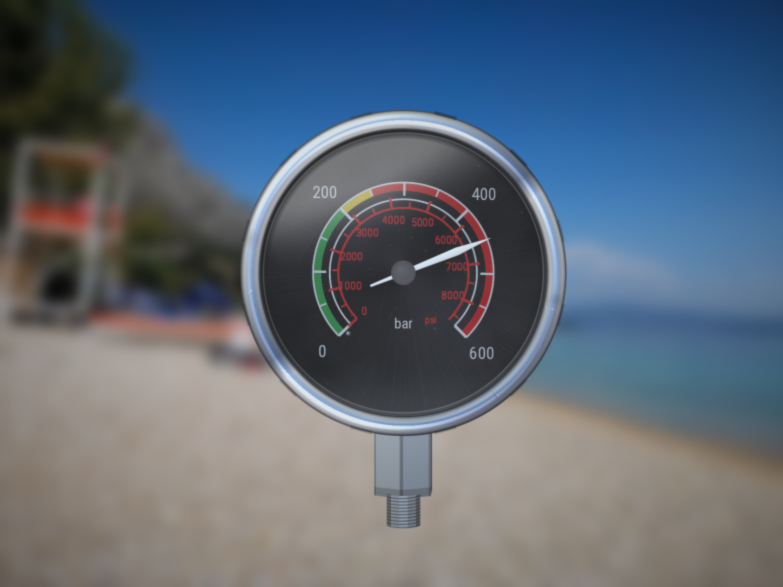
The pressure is 450bar
